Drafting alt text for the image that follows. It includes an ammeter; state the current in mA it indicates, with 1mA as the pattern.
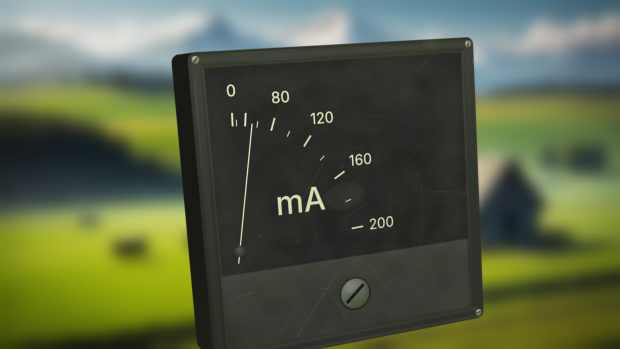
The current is 50mA
